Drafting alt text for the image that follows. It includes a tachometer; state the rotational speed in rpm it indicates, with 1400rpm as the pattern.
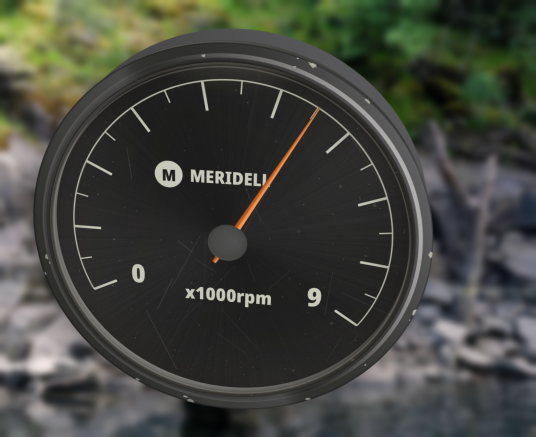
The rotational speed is 5500rpm
